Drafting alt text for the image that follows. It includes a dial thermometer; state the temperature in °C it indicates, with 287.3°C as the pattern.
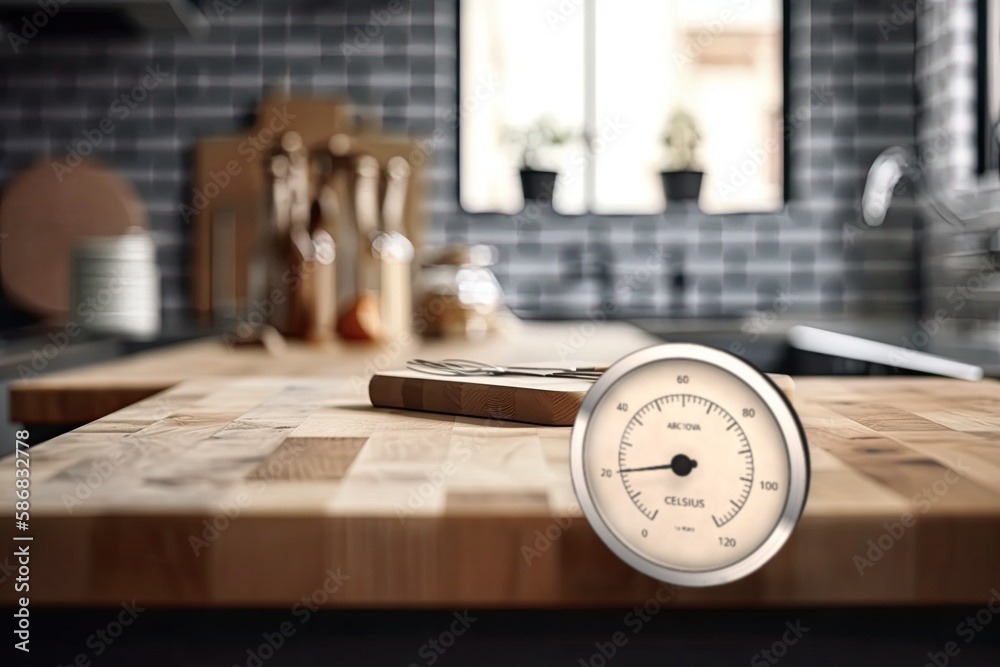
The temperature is 20°C
